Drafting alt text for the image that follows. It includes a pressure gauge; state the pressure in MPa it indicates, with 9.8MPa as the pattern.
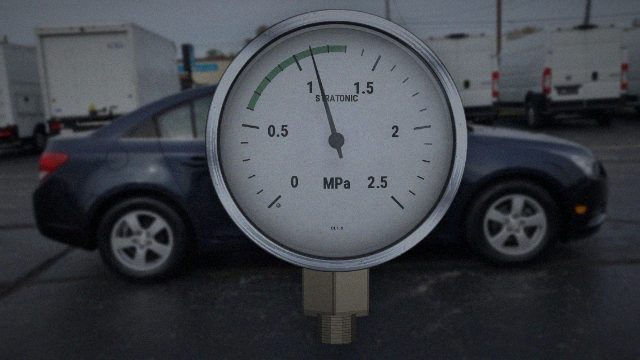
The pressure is 1.1MPa
